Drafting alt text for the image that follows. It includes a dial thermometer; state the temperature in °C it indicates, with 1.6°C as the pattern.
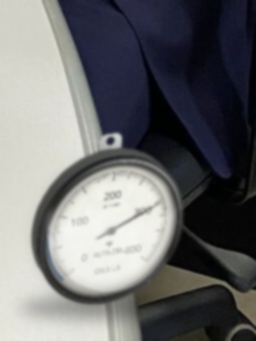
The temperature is 300°C
